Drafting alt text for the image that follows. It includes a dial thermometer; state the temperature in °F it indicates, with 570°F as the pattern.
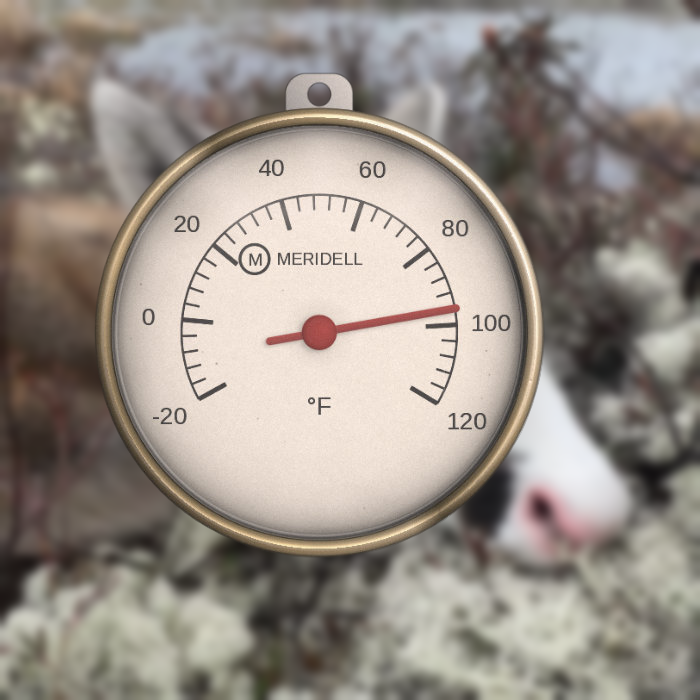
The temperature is 96°F
